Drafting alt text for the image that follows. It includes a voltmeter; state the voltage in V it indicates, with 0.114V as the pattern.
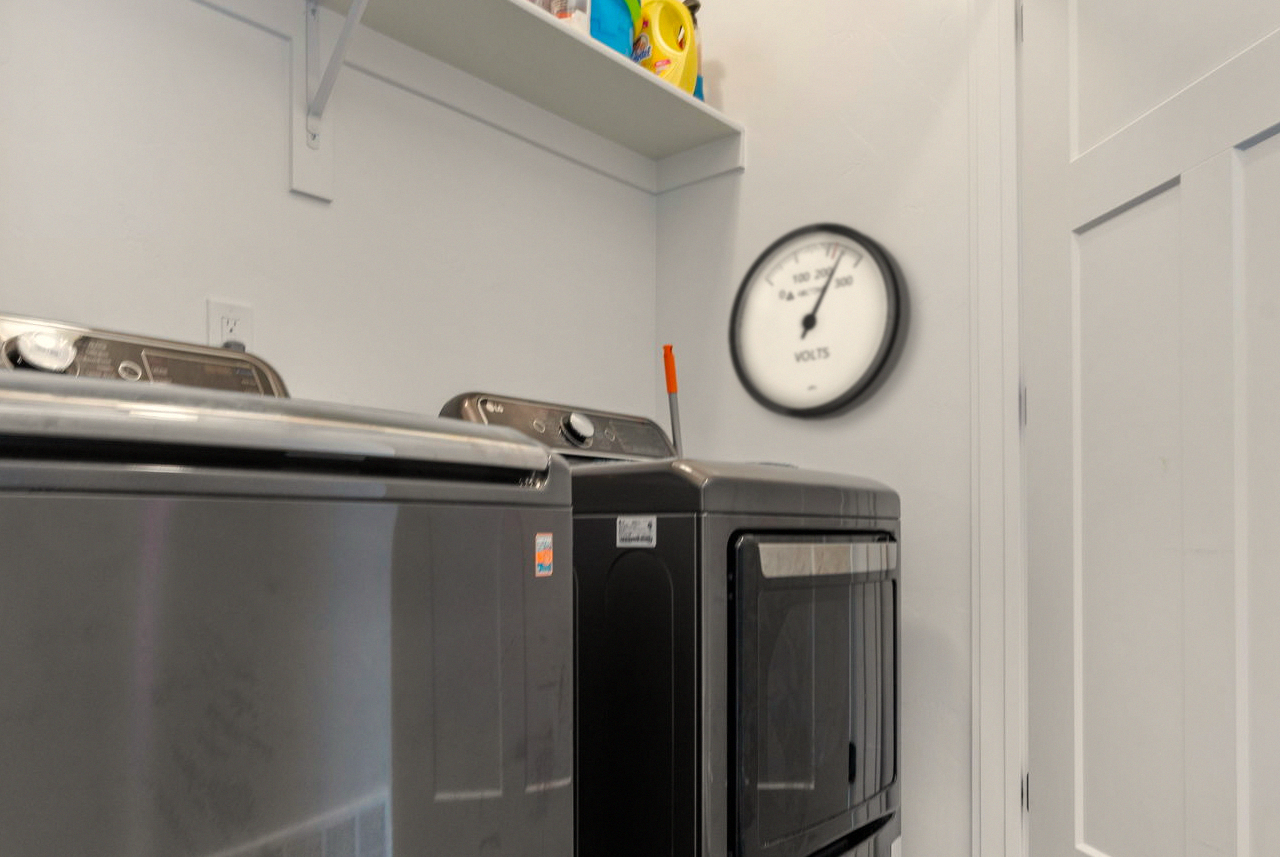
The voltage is 250V
